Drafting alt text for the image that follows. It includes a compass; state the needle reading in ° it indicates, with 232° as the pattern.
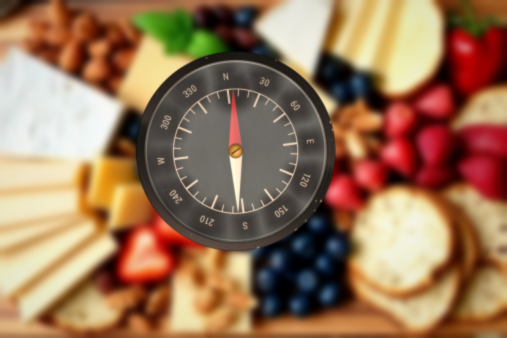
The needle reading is 5°
